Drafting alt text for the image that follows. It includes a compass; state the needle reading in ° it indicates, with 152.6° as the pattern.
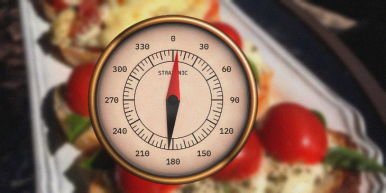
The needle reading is 5°
